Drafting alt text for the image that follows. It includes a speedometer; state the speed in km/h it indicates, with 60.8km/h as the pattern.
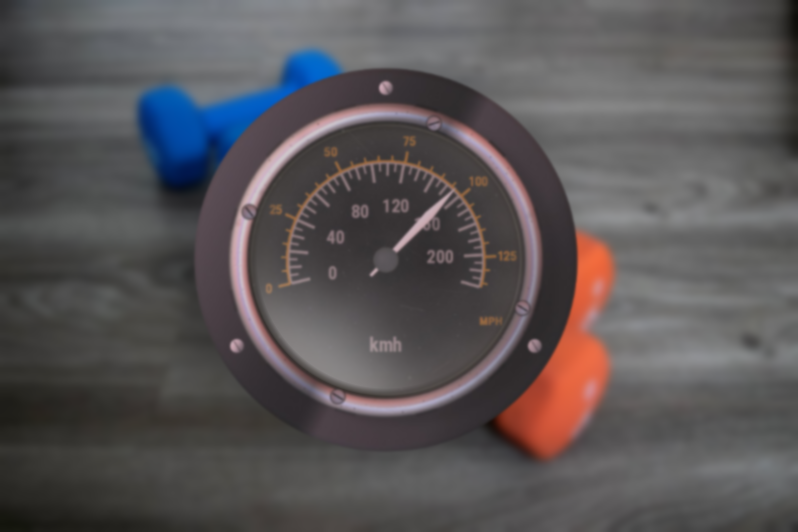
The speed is 155km/h
